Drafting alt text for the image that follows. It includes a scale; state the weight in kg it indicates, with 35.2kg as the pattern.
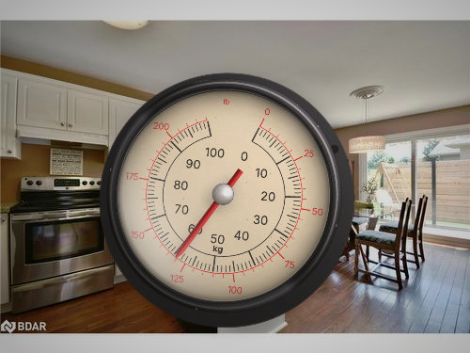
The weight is 59kg
